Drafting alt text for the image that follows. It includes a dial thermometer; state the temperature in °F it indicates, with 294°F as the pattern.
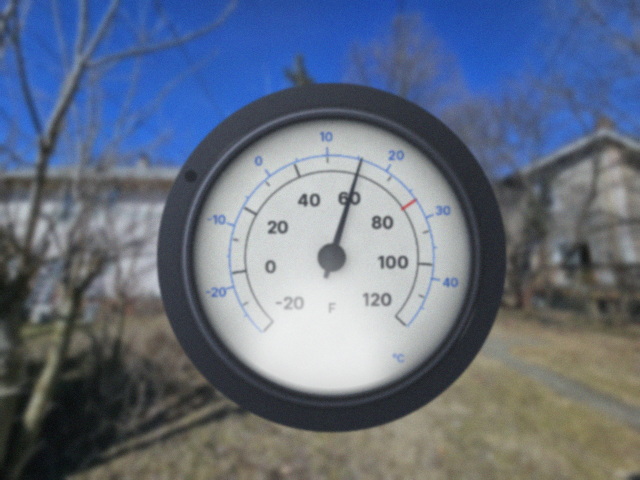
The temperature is 60°F
